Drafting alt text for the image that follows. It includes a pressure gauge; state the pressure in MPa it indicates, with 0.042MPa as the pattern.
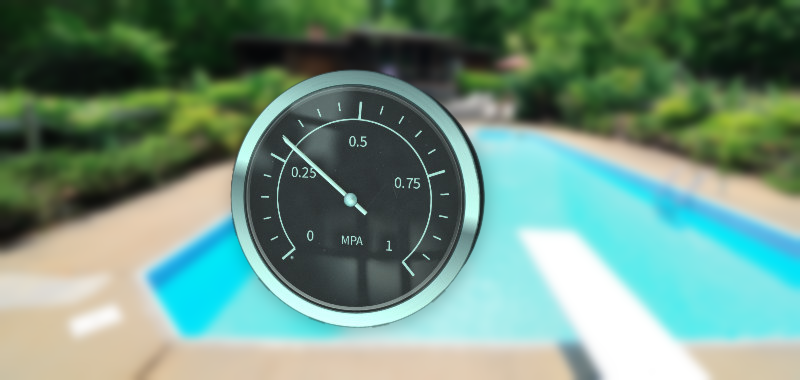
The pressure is 0.3MPa
